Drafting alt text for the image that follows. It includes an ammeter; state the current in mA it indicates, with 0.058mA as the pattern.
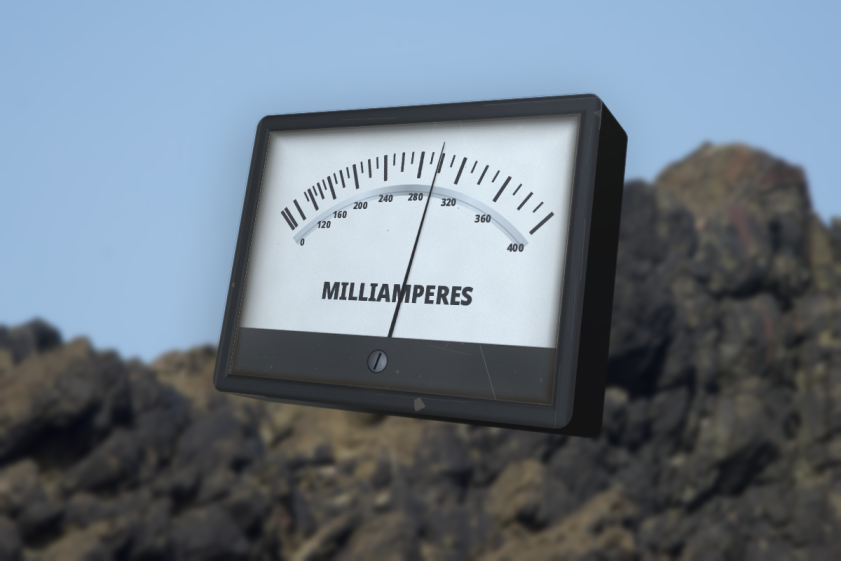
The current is 300mA
